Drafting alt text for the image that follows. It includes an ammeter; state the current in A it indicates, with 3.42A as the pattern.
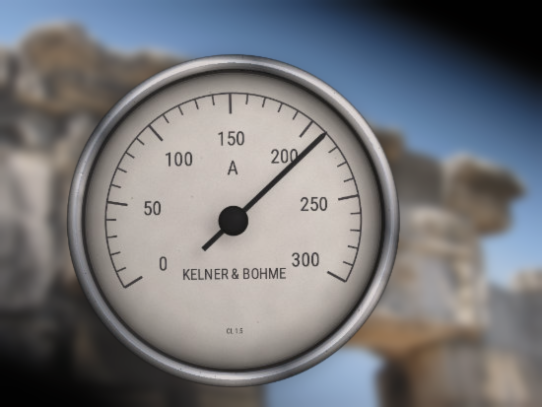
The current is 210A
